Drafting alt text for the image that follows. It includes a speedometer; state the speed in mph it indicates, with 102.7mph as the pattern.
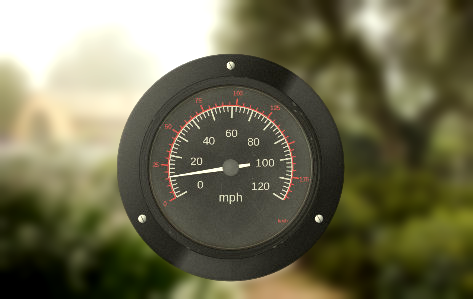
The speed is 10mph
